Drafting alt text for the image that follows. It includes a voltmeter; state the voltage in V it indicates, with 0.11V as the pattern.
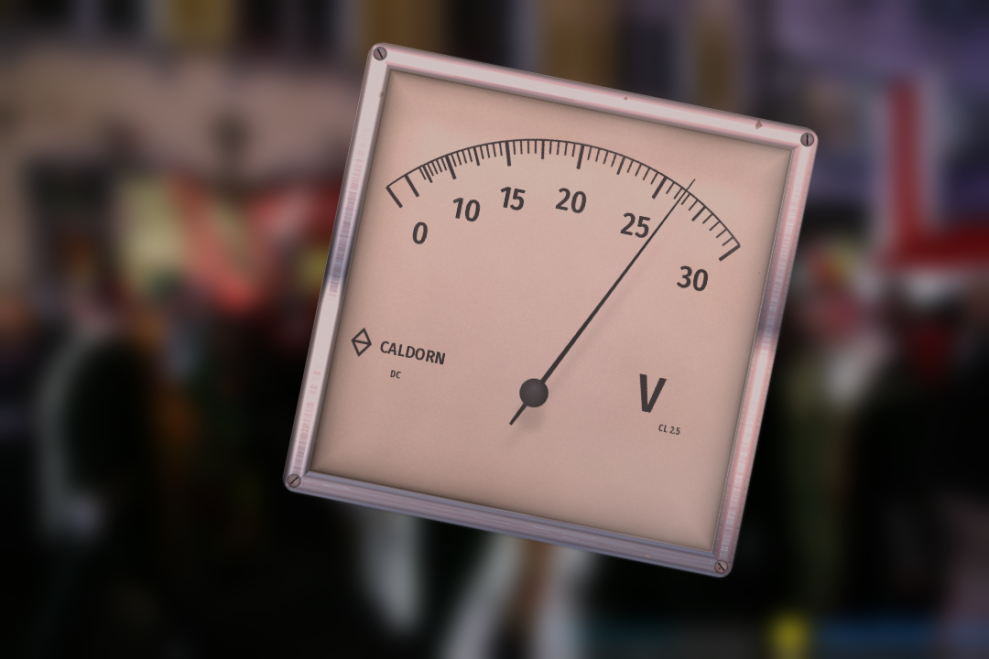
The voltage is 26.25V
